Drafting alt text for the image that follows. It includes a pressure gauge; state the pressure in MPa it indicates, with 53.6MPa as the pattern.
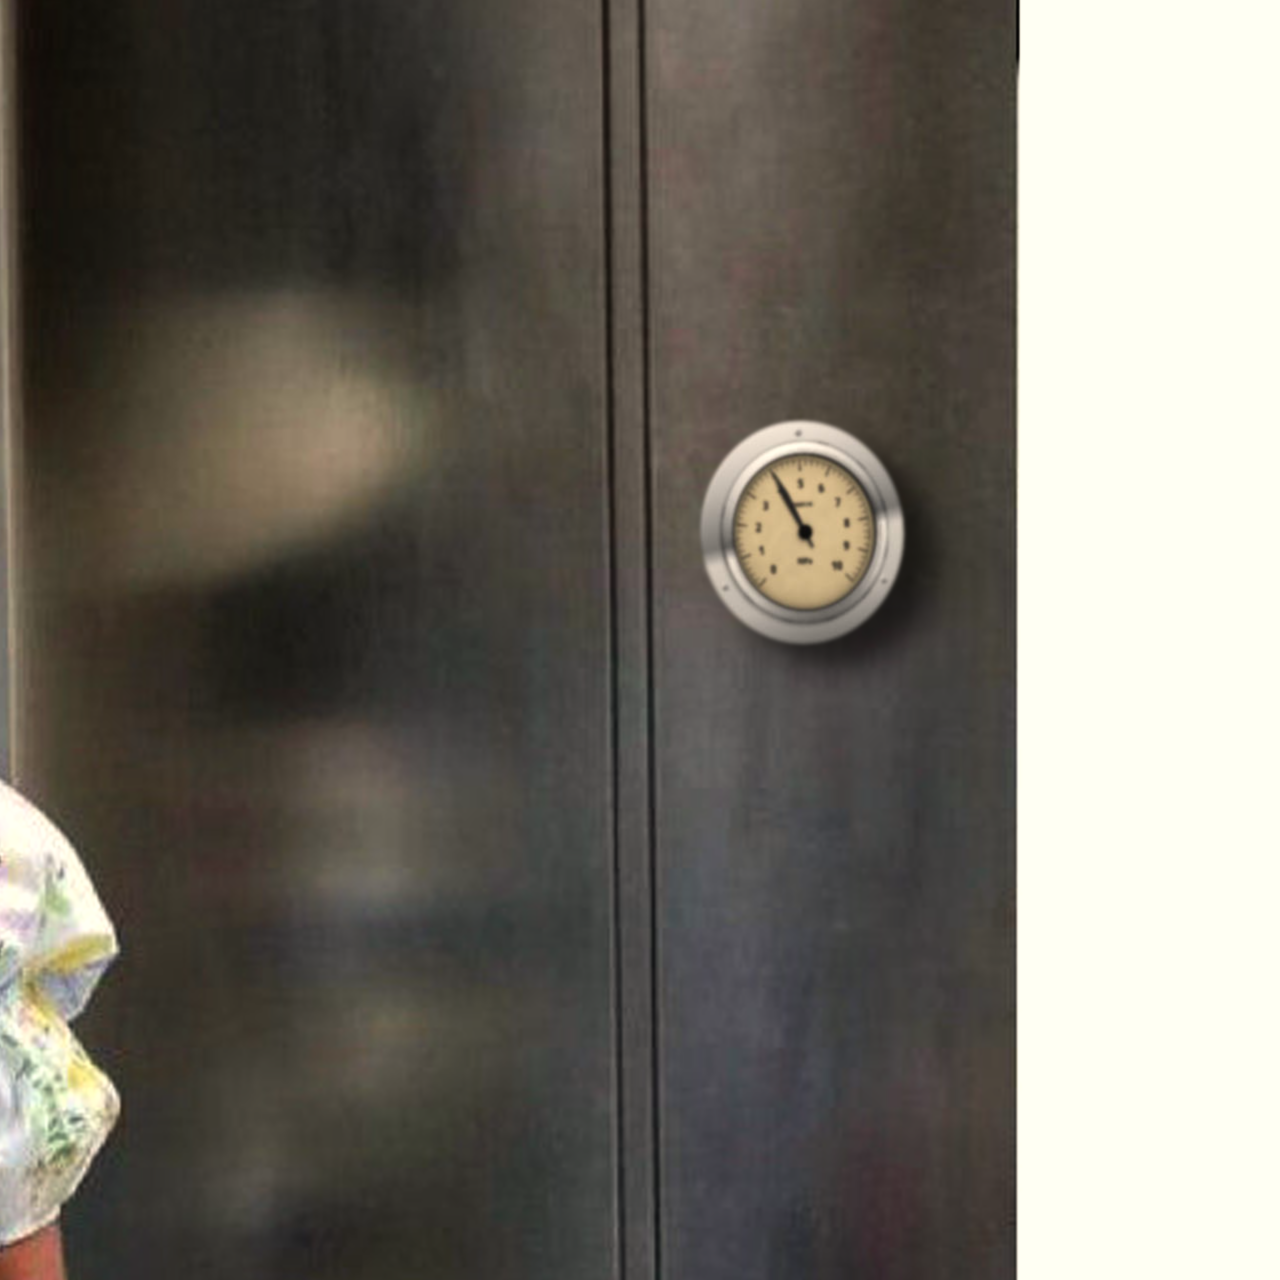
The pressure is 4MPa
